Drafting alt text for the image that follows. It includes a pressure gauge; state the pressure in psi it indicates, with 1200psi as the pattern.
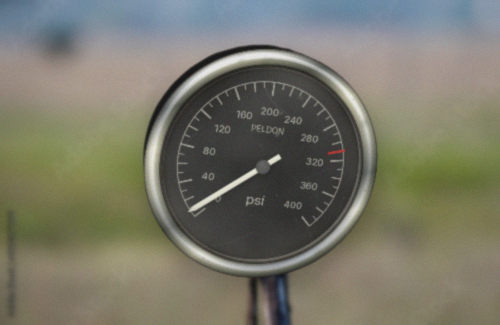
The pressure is 10psi
